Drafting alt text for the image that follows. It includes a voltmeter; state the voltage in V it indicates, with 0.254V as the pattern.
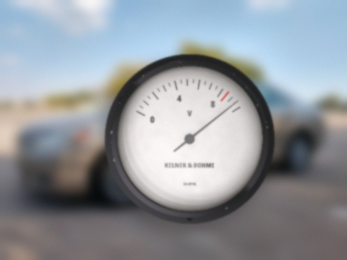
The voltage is 9.5V
